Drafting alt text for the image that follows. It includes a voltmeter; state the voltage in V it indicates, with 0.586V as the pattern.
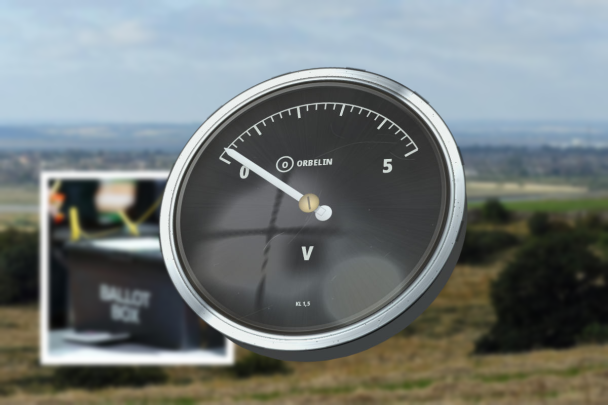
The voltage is 0.2V
